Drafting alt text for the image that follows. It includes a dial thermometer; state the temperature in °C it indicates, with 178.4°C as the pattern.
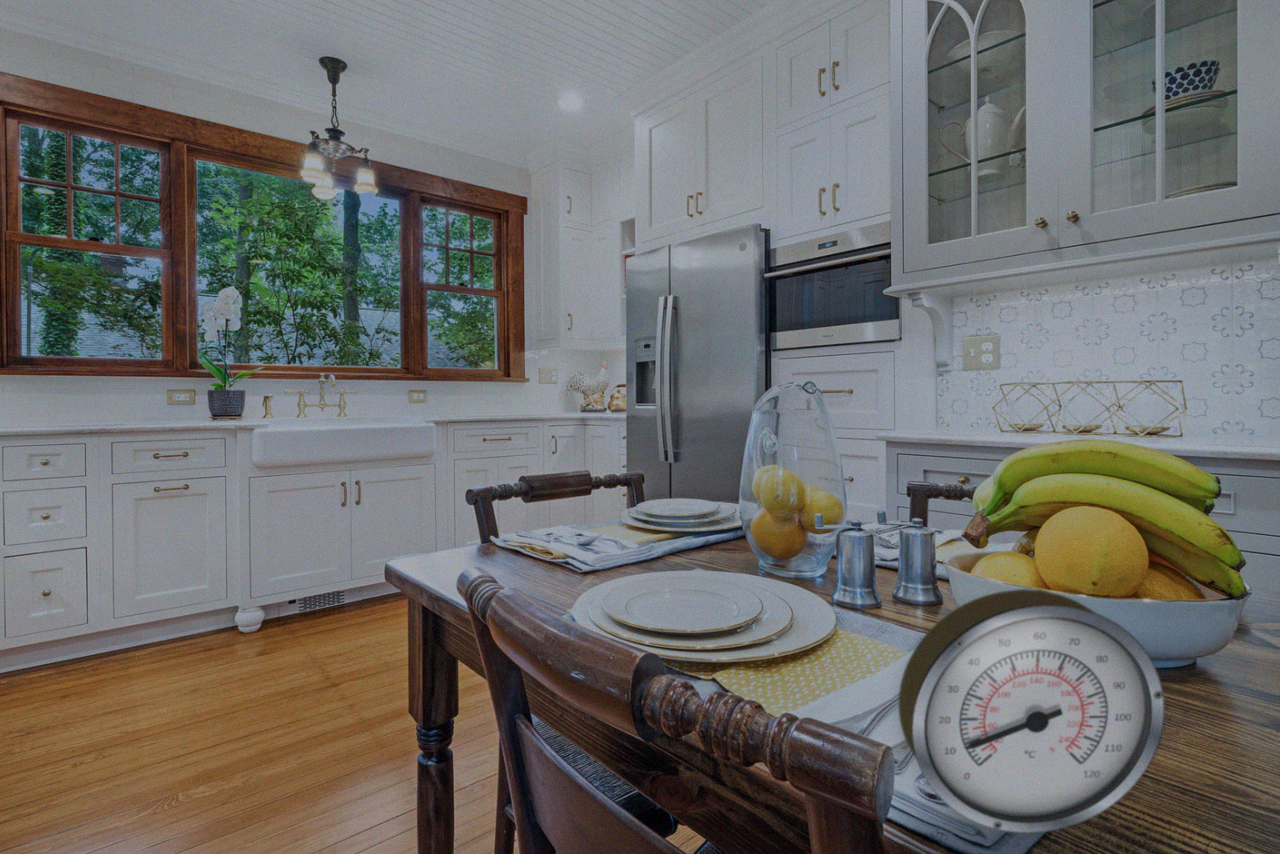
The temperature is 10°C
